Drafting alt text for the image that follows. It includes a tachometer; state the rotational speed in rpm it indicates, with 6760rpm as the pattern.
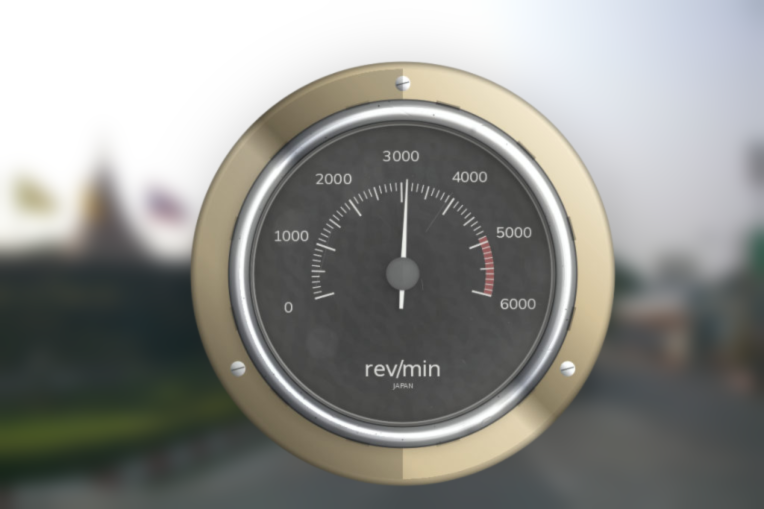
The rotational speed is 3100rpm
